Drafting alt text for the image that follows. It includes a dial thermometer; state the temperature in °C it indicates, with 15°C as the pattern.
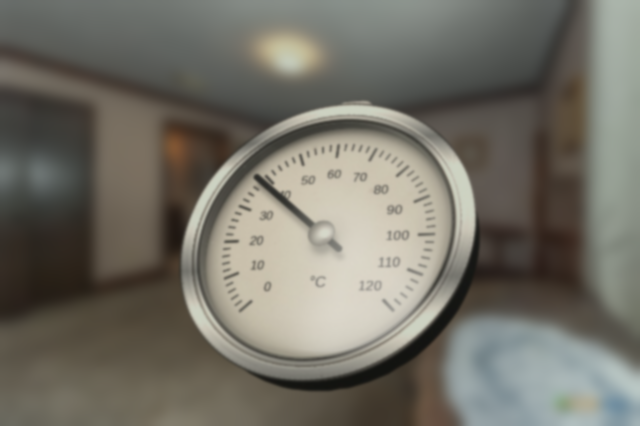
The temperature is 38°C
